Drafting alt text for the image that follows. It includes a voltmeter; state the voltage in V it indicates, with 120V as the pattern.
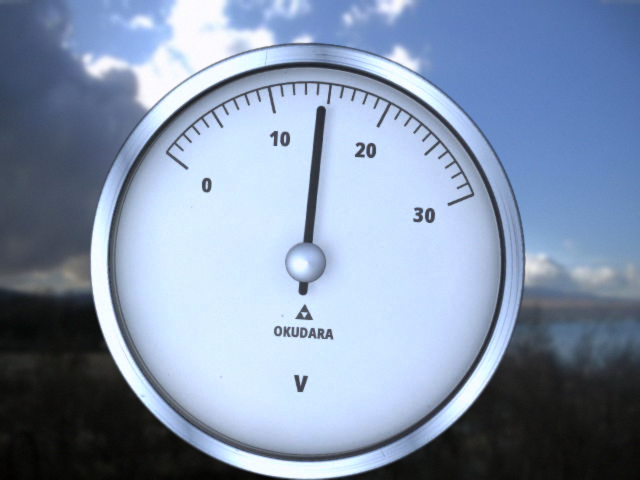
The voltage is 14.5V
